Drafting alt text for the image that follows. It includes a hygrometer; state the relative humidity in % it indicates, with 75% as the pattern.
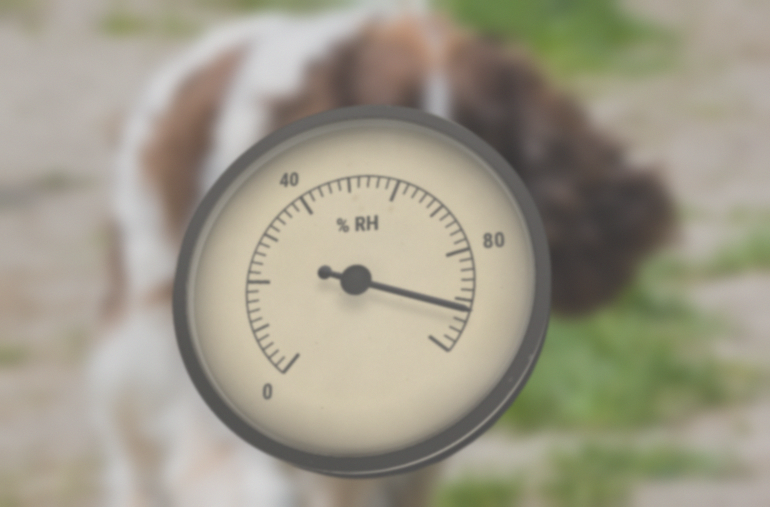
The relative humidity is 92%
